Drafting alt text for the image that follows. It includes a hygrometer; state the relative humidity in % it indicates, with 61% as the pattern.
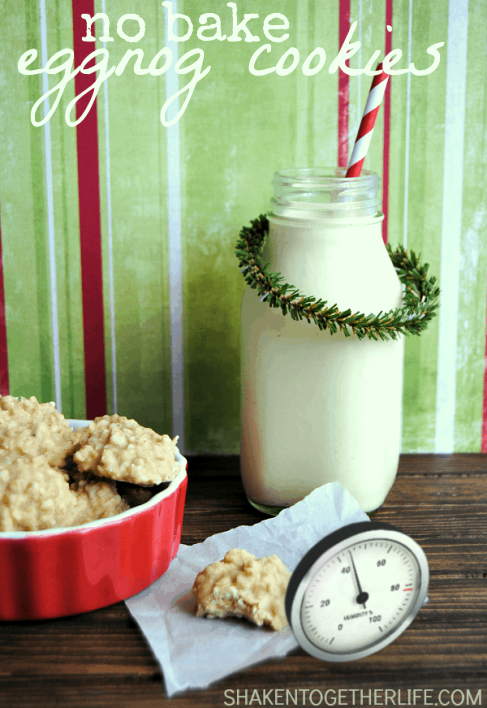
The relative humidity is 44%
